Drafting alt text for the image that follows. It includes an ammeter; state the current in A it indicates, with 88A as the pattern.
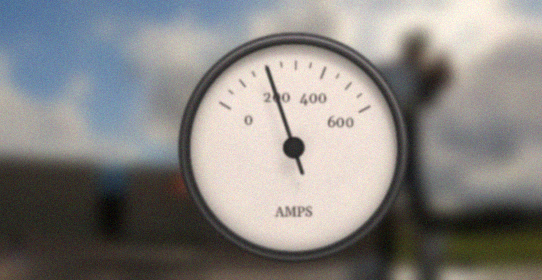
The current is 200A
